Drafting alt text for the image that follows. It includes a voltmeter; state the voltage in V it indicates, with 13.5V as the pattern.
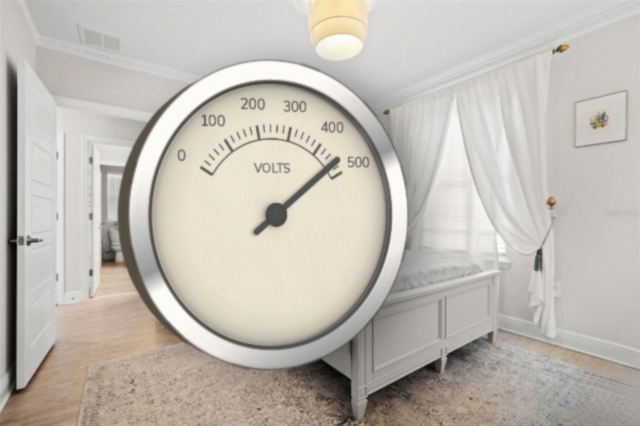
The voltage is 460V
